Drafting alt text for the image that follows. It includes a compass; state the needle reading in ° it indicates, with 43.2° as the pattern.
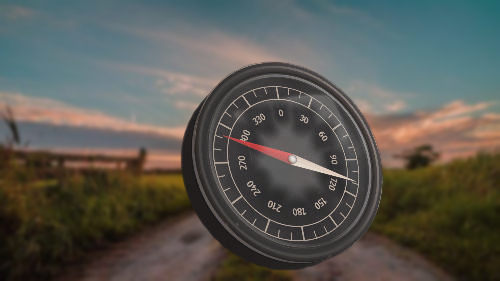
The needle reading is 290°
